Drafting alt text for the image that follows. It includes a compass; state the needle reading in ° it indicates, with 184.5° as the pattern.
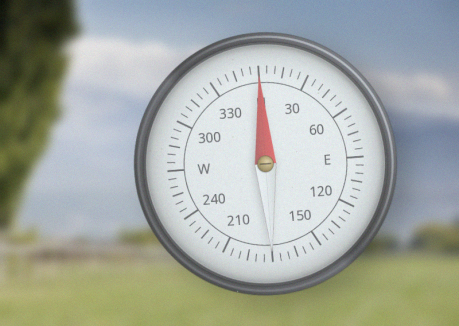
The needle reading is 0°
